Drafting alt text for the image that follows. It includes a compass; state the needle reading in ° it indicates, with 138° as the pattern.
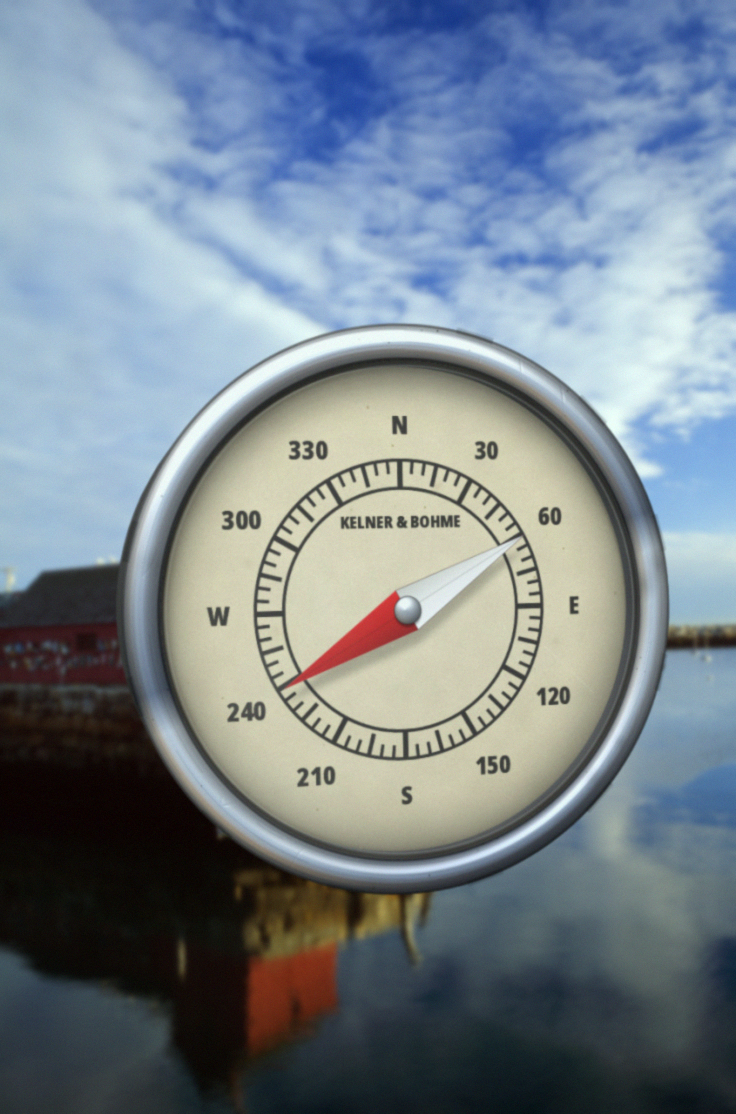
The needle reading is 240°
